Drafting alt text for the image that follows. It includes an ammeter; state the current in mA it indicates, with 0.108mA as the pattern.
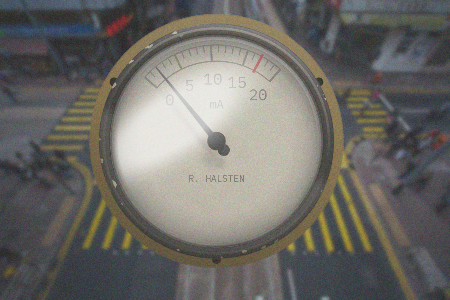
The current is 2mA
